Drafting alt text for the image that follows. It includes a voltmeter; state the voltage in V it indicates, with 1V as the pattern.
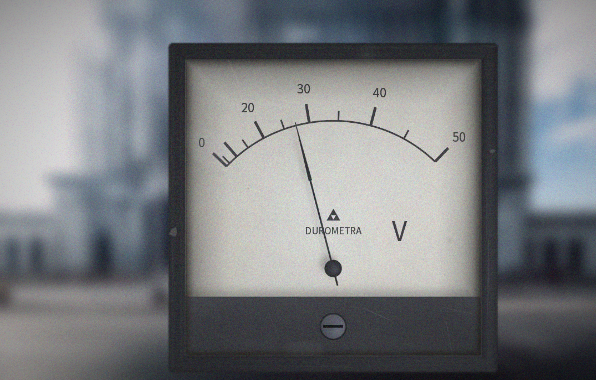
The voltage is 27.5V
